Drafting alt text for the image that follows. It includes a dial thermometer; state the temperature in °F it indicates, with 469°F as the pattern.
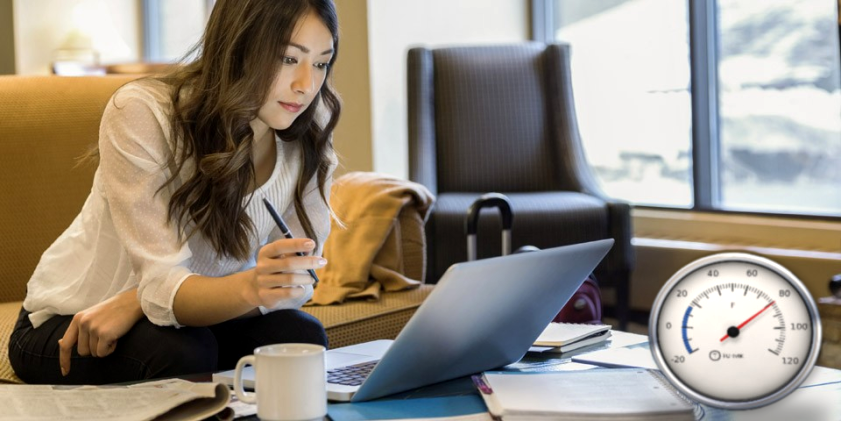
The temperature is 80°F
